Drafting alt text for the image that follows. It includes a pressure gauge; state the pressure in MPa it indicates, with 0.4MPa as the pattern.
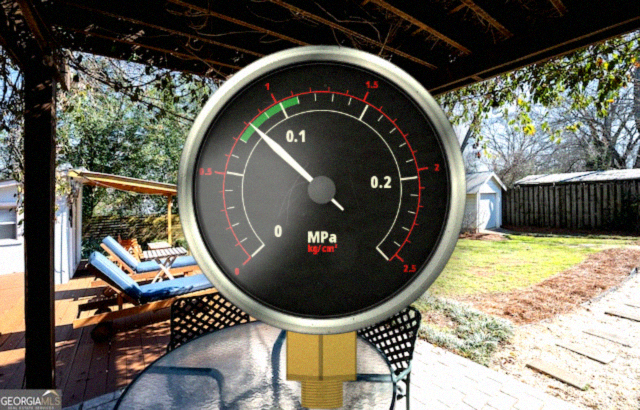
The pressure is 0.08MPa
